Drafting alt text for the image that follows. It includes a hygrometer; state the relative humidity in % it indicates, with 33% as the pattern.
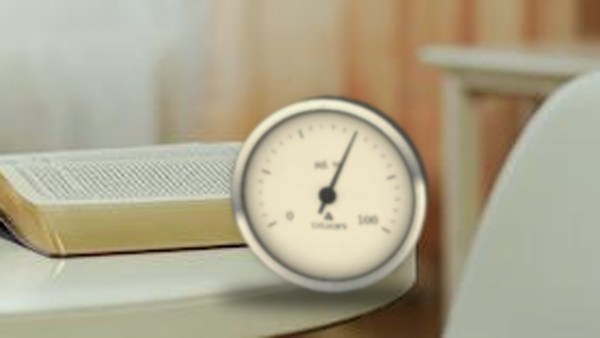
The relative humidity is 60%
